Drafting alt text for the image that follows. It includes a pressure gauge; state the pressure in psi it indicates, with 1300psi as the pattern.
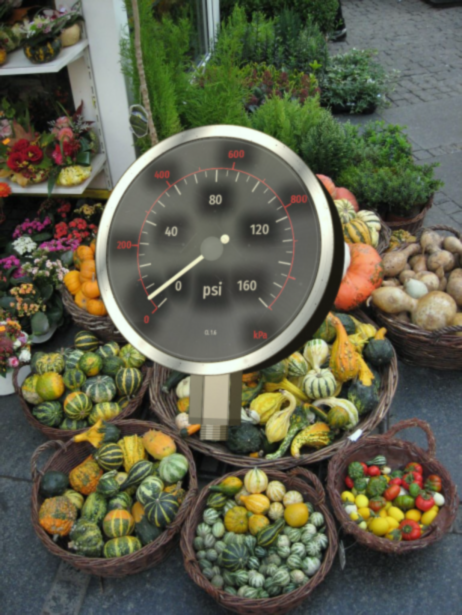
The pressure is 5psi
